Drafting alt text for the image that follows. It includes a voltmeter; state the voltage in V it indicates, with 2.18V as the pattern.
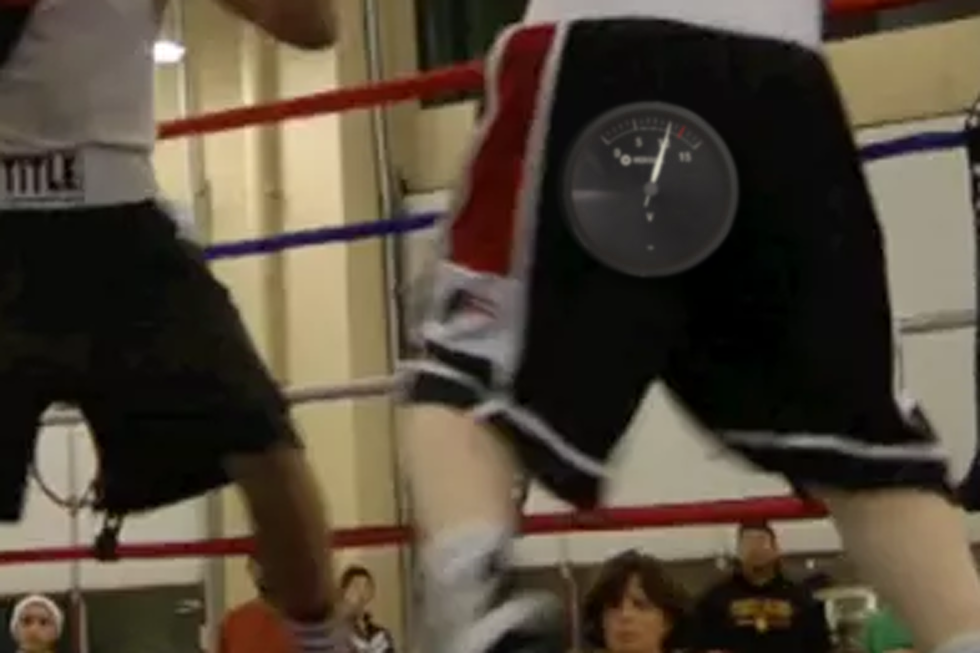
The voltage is 10V
